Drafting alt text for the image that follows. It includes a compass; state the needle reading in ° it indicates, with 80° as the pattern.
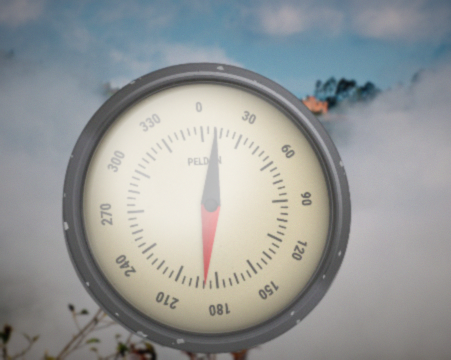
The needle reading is 190°
